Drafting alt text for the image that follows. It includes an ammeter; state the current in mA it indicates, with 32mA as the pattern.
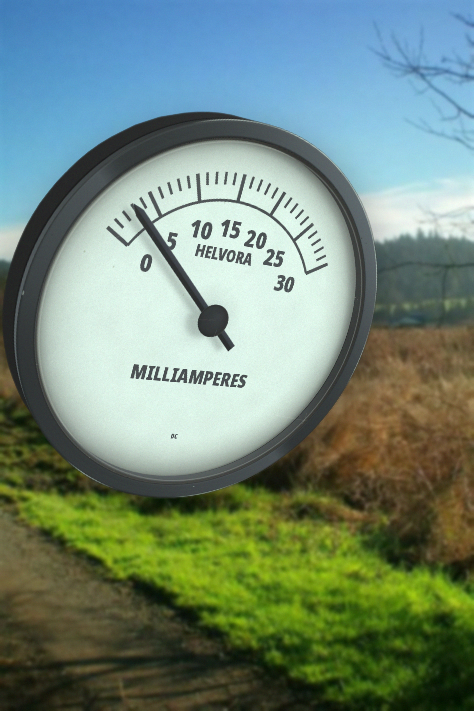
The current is 3mA
